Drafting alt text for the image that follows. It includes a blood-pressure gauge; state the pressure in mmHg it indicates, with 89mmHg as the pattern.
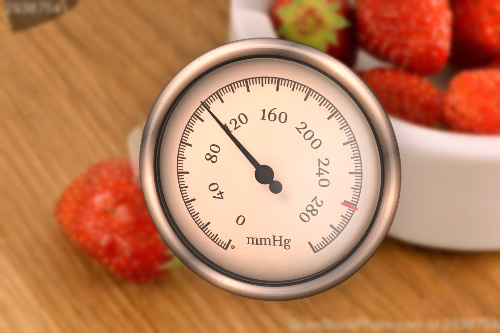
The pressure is 110mmHg
